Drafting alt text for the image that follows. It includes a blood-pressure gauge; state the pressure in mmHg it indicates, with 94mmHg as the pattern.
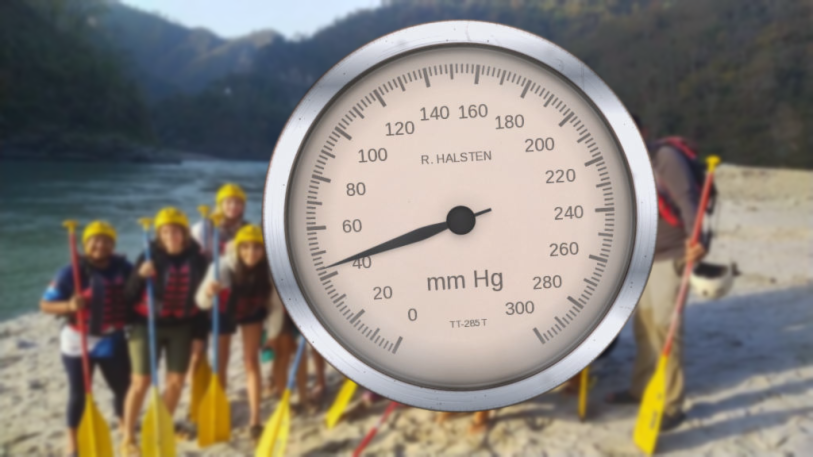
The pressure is 44mmHg
